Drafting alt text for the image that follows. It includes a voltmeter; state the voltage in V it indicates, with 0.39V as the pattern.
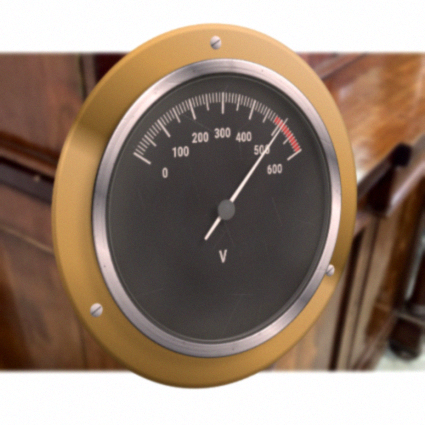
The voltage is 500V
